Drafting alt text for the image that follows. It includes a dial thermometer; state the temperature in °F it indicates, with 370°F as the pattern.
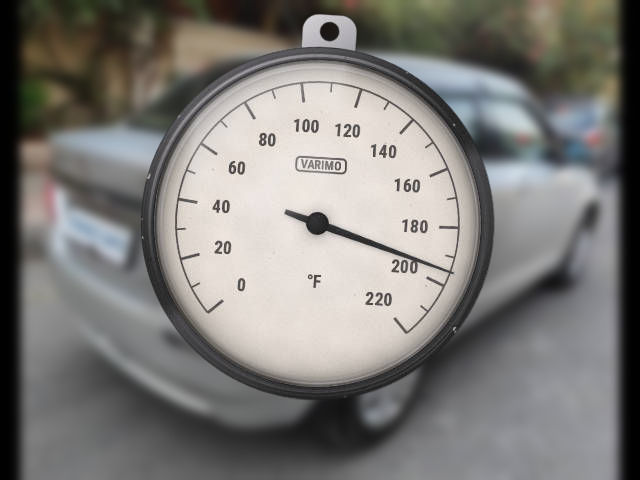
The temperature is 195°F
